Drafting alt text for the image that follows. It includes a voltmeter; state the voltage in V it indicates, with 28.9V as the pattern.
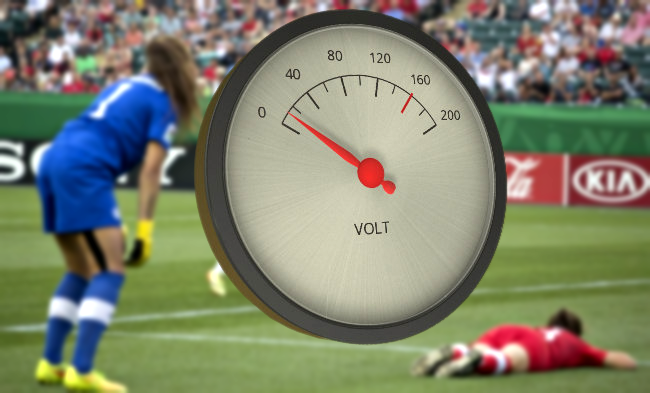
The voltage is 10V
